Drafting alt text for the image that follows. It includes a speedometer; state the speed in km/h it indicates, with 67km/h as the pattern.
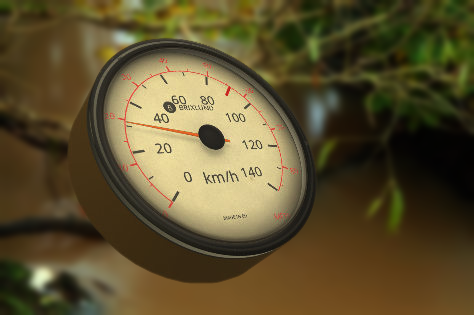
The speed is 30km/h
